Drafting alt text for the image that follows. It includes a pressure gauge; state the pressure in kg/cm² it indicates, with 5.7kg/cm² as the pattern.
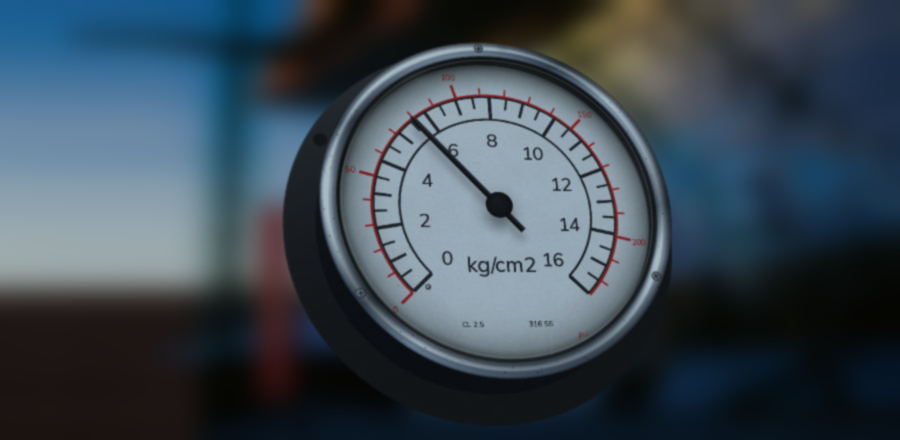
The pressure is 5.5kg/cm²
